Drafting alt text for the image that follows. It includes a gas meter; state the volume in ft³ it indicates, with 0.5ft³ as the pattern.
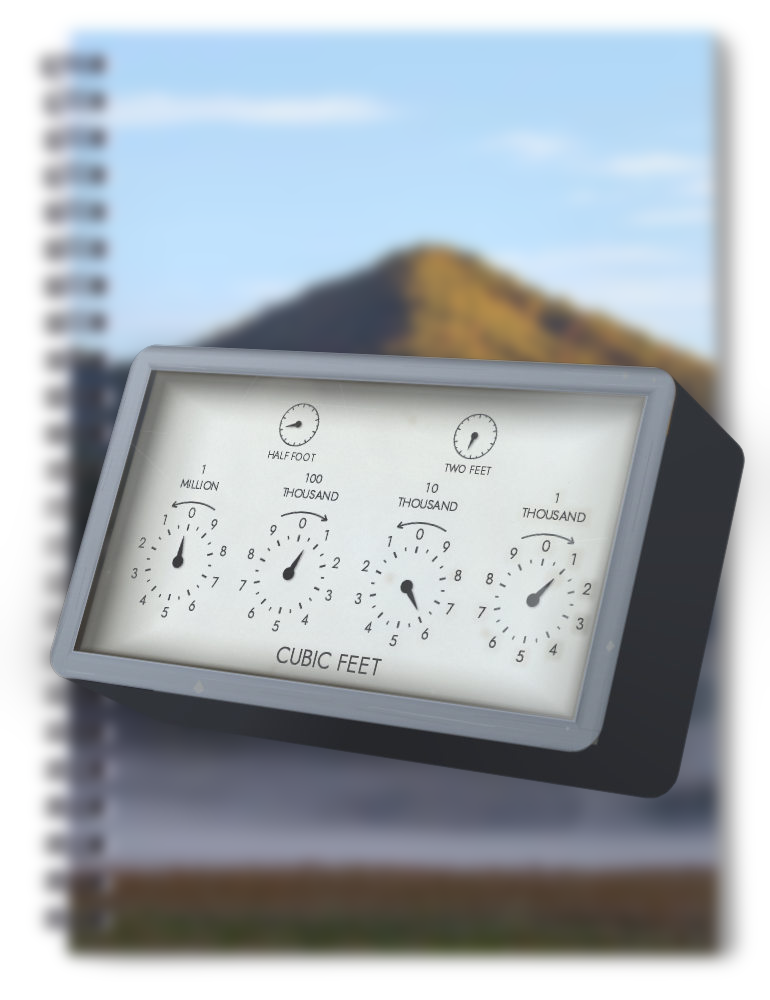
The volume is 6100ft³
